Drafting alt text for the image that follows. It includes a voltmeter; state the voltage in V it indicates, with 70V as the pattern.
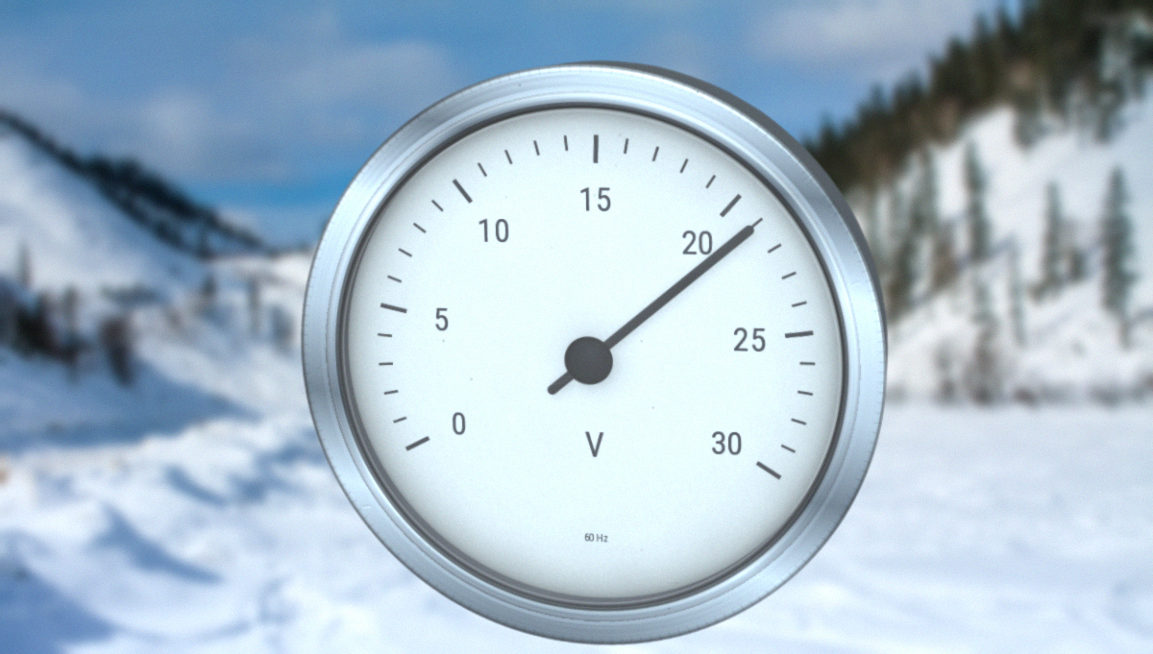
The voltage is 21V
